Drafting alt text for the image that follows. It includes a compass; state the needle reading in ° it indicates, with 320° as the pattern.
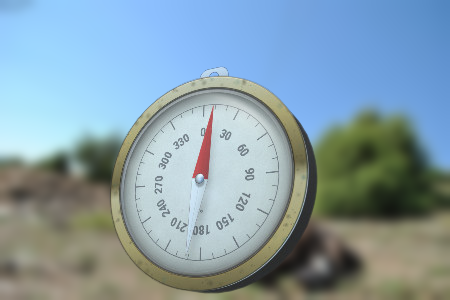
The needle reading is 10°
